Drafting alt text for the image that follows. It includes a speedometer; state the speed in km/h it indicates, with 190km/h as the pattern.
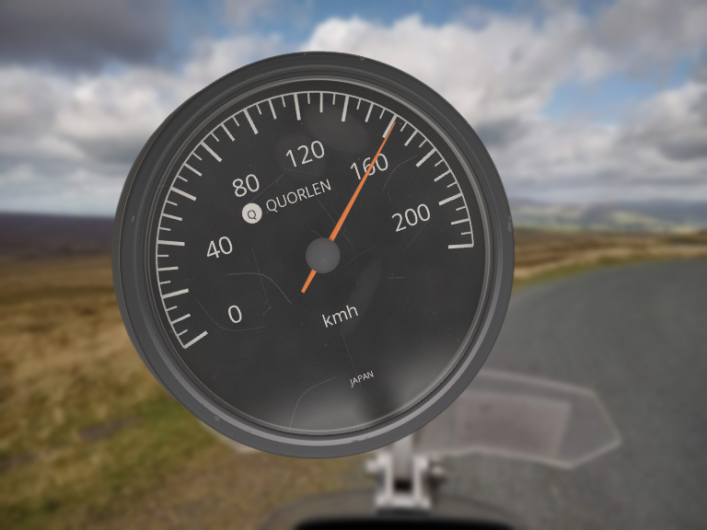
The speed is 160km/h
